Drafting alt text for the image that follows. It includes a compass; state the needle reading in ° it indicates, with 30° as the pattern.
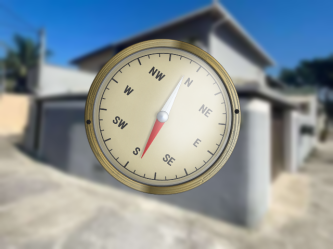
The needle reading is 170°
